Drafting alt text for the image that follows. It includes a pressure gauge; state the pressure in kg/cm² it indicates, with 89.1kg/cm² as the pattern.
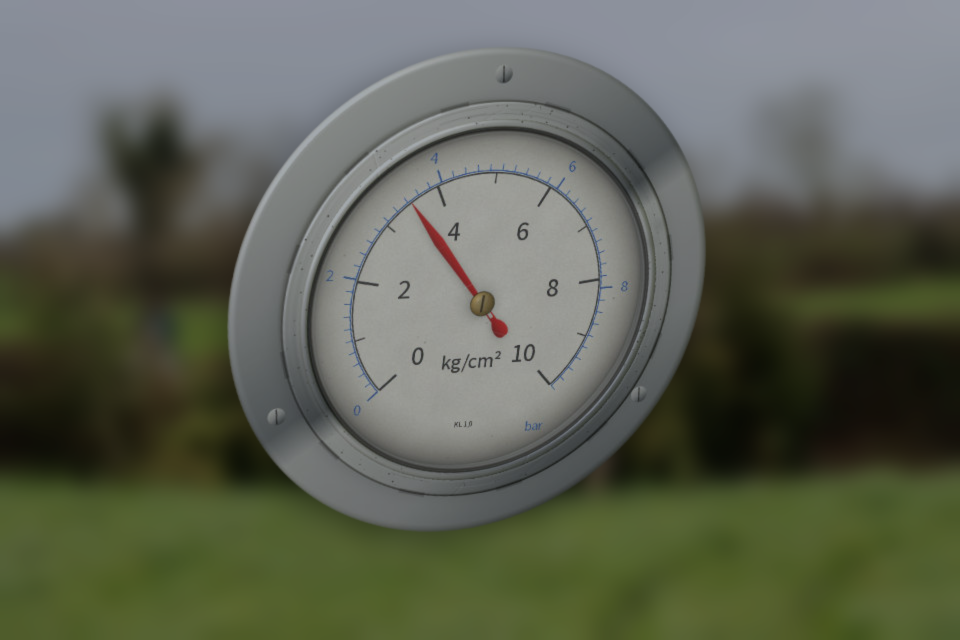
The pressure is 3.5kg/cm²
